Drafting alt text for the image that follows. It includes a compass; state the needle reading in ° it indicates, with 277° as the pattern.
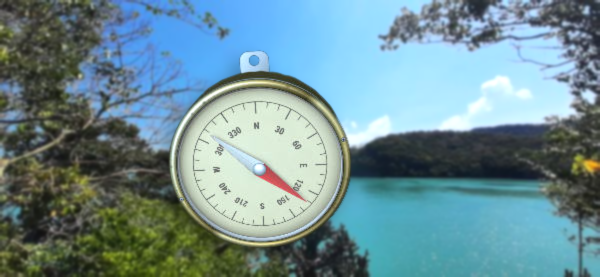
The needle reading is 130°
